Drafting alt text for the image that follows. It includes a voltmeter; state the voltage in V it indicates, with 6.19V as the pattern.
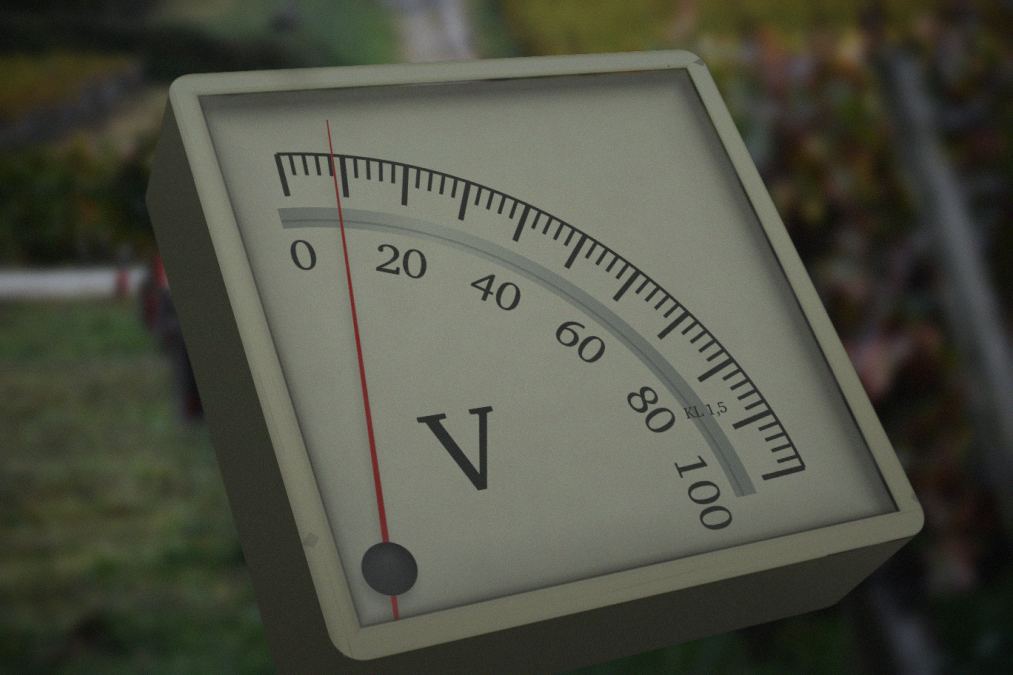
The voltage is 8V
